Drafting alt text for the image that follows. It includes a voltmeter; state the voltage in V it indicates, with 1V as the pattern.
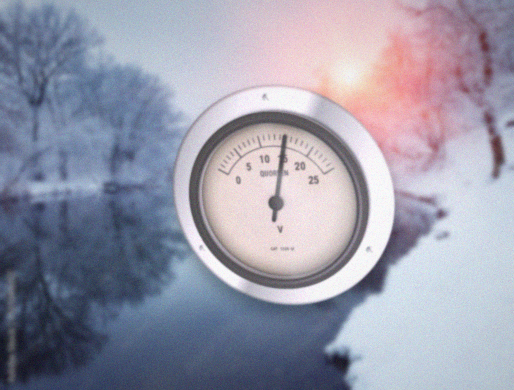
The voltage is 15V
